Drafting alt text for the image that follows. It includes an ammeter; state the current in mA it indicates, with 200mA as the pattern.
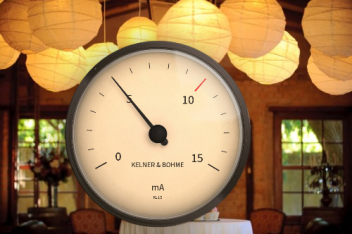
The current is 5mA
